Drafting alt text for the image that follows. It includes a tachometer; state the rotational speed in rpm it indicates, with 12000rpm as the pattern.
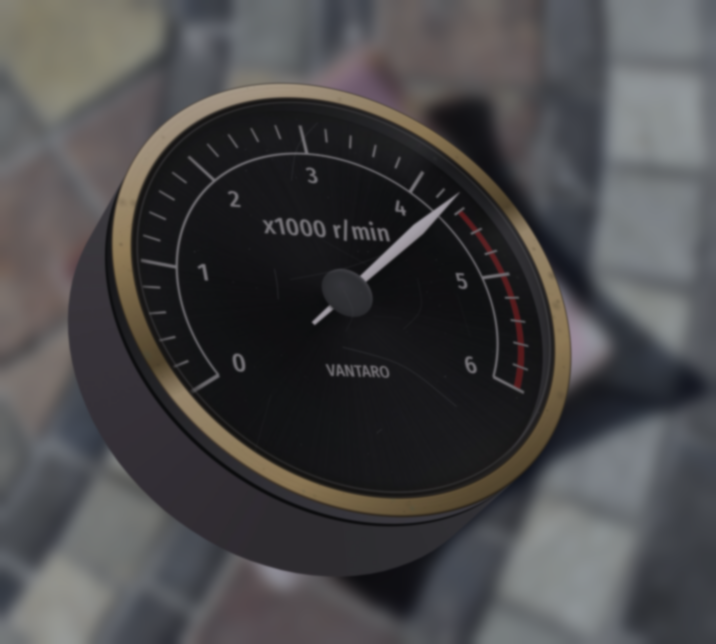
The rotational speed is 4300rpm
